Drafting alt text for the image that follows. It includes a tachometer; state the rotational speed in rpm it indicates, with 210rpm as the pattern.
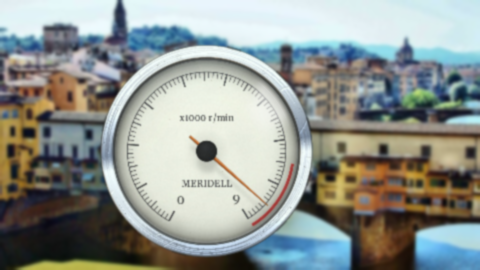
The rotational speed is 8500rpm
